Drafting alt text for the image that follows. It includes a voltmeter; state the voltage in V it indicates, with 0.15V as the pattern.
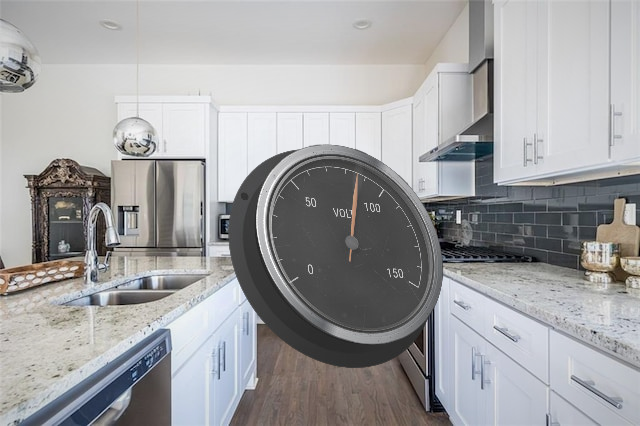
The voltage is 85V
